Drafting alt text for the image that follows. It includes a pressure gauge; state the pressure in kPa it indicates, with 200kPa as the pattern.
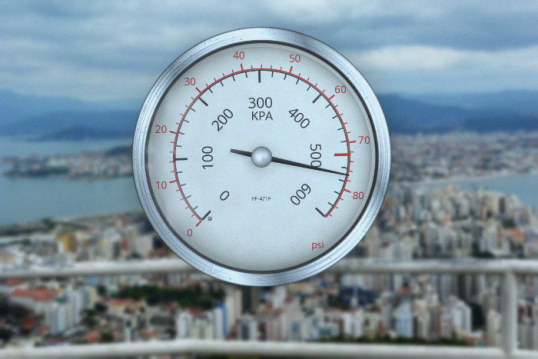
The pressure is 530kPa
